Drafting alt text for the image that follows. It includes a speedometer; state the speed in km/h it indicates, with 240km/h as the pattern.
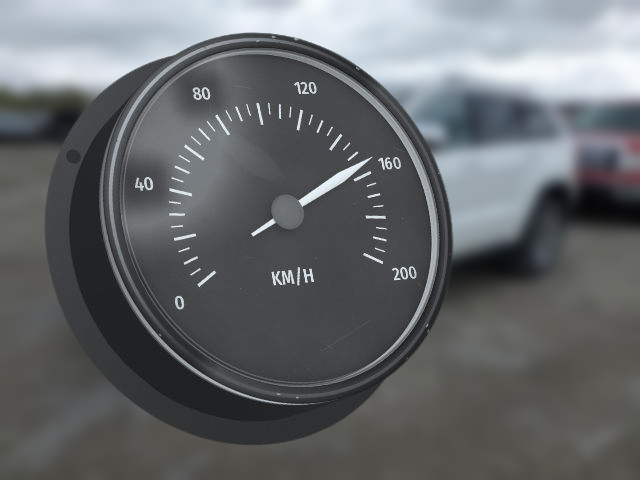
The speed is 155km/h
